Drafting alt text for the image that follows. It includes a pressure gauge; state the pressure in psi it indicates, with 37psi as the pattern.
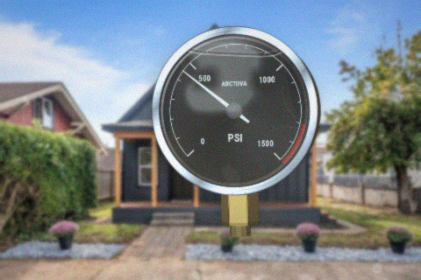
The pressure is 450psi
